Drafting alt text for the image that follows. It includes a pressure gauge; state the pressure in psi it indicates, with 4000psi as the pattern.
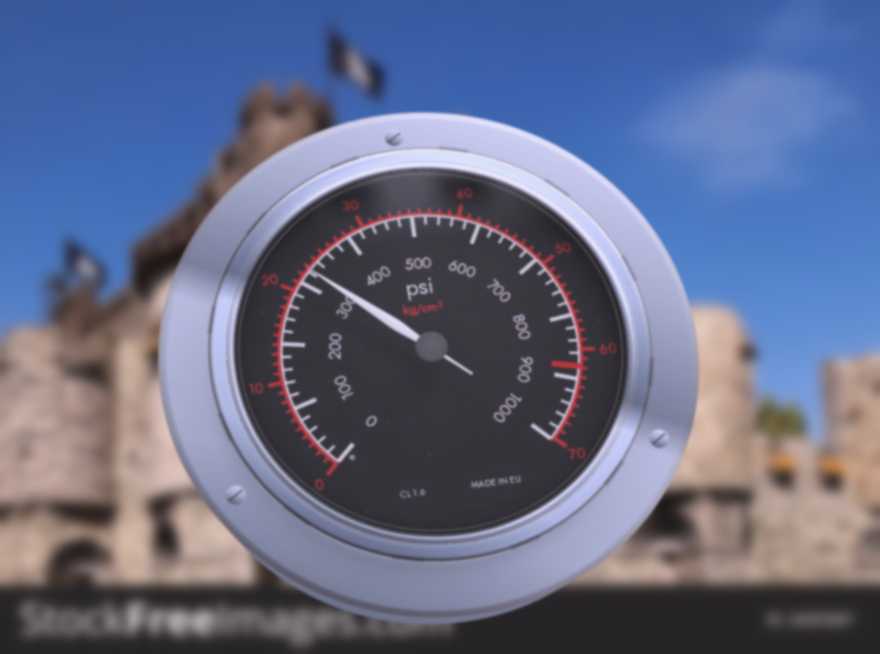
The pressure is 320psi
